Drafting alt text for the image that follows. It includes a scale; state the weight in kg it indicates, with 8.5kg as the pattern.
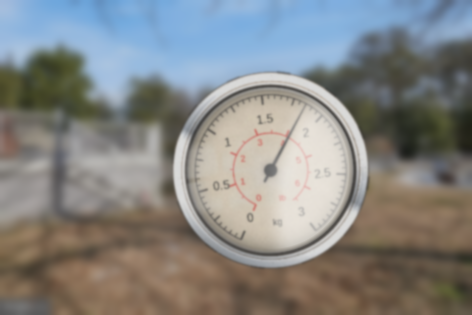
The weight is 1.85kg
